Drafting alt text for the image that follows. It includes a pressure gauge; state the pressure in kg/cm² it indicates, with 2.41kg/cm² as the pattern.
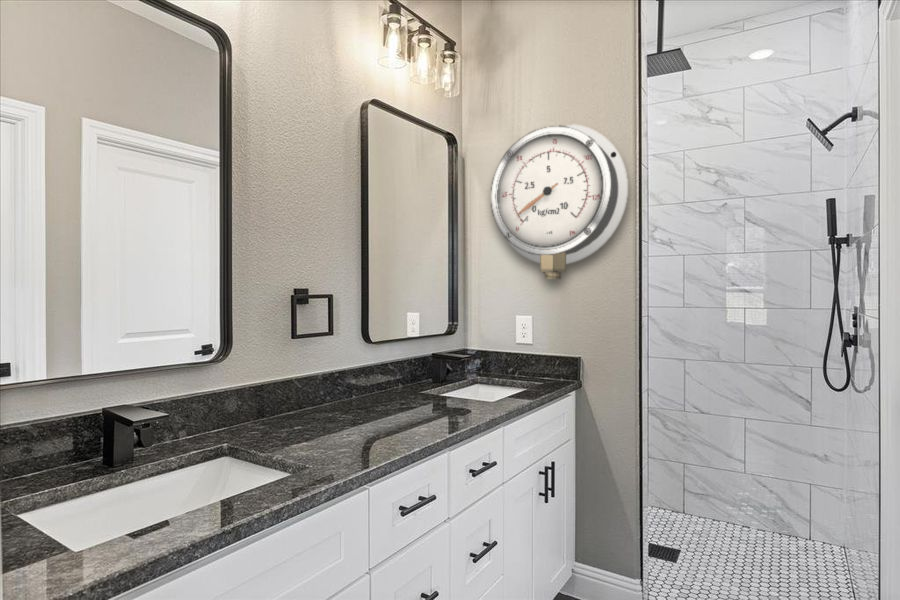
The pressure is 0.5kg/cm²
